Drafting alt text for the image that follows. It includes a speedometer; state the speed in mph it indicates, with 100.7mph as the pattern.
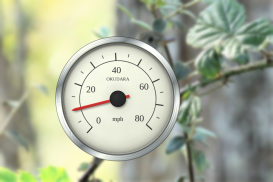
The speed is 10mph
